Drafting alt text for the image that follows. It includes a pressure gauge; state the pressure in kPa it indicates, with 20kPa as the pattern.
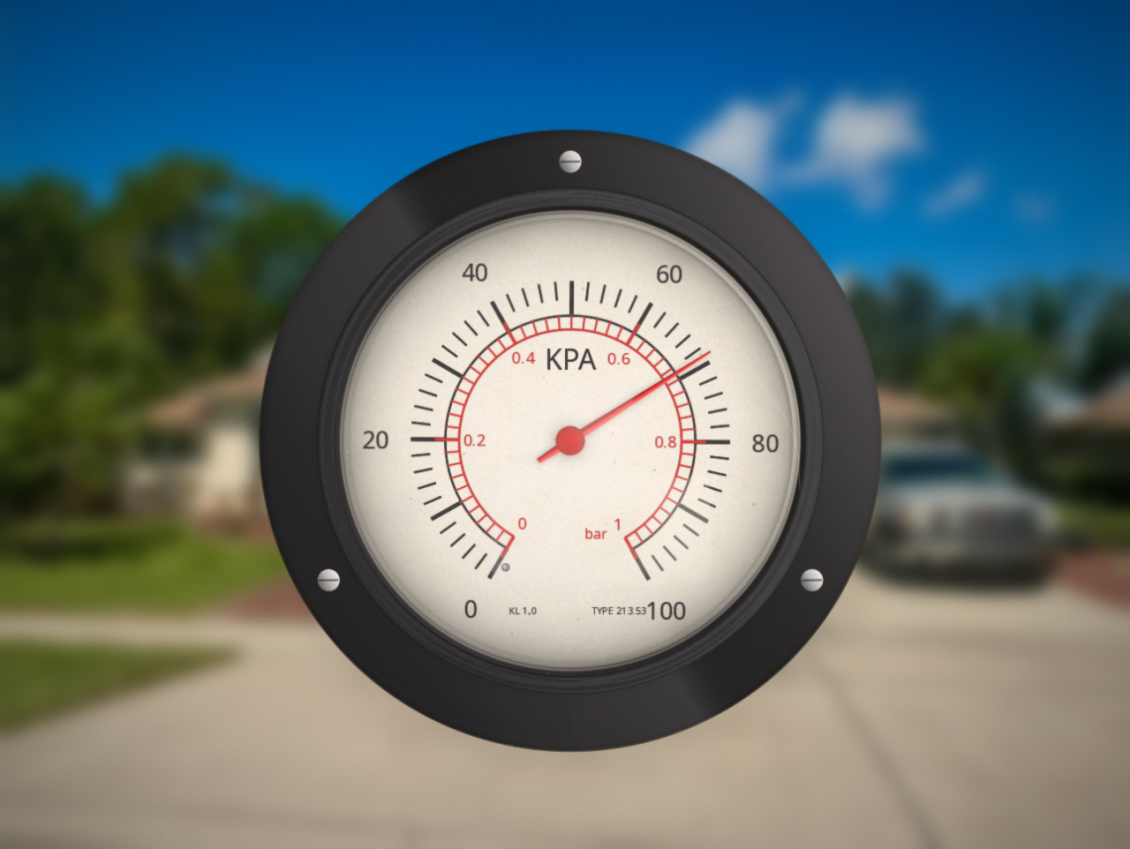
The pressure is 69kPa
